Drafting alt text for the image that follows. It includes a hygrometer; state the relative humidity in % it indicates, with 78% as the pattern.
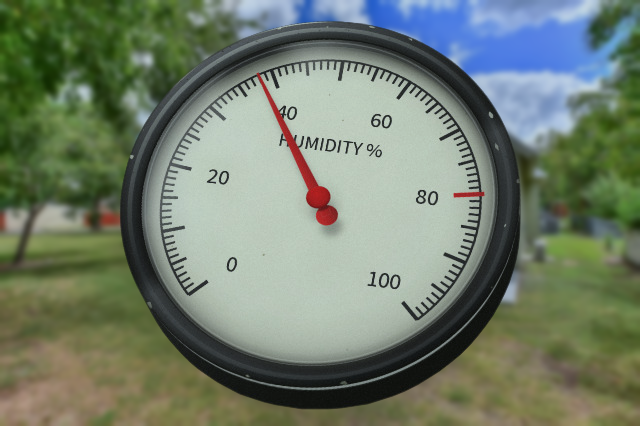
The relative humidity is 38%
